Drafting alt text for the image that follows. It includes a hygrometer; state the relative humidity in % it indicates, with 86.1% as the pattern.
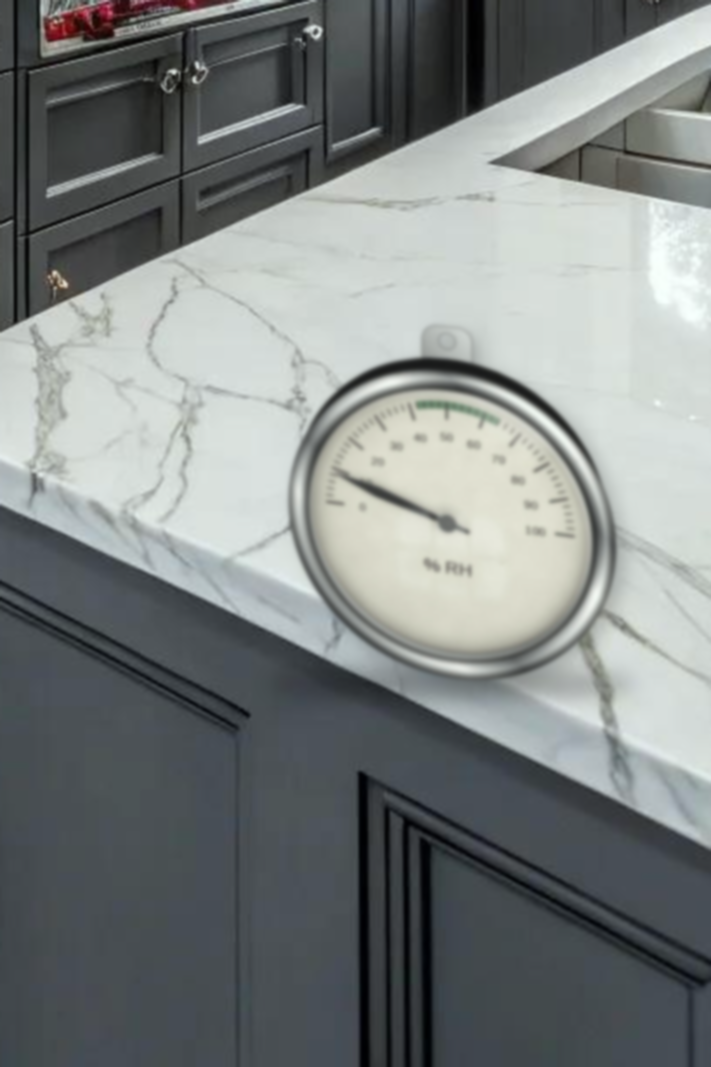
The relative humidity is 10%
